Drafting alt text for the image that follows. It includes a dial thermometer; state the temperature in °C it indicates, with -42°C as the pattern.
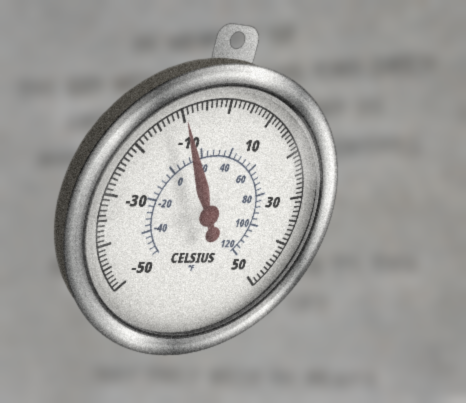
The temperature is -10°C
